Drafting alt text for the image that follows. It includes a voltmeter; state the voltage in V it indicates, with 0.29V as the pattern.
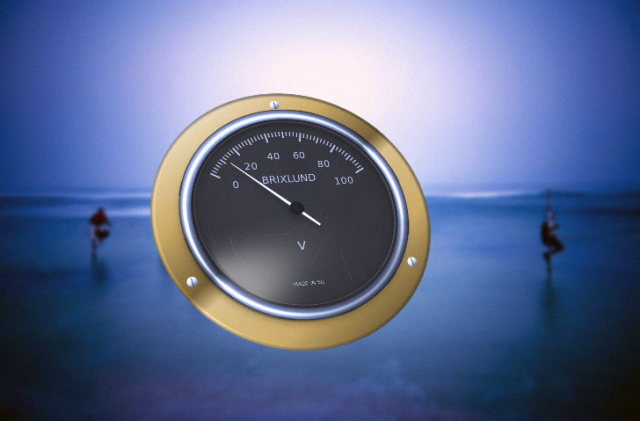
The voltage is 10V
